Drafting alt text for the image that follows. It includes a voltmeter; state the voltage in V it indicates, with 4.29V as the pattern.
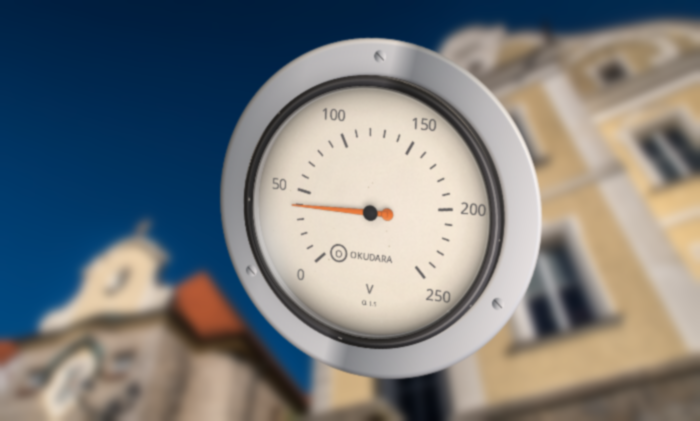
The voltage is 40V
